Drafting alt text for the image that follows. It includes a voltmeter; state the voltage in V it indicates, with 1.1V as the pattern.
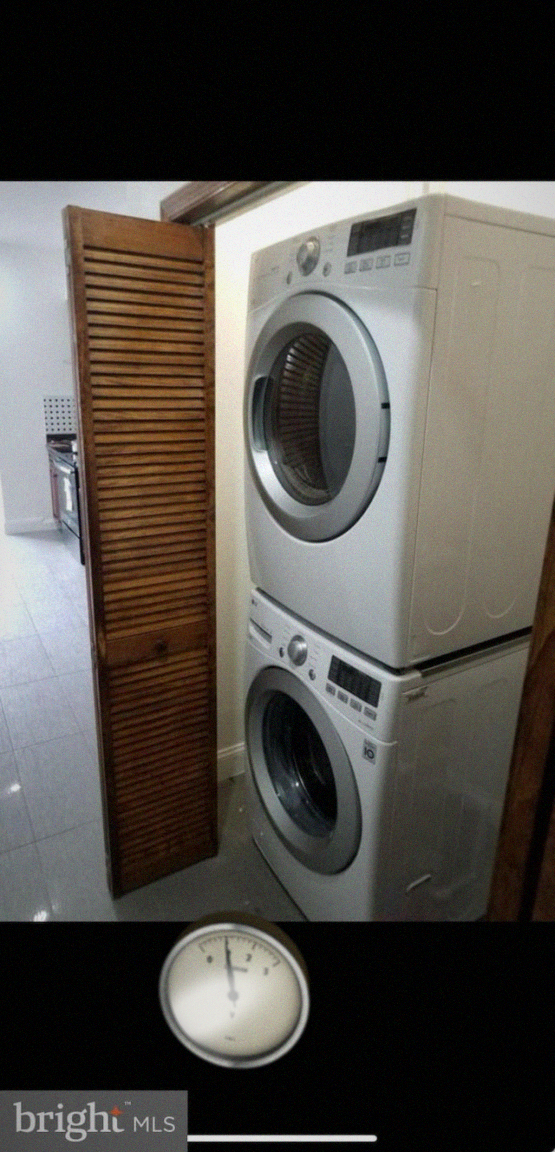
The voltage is 1V
